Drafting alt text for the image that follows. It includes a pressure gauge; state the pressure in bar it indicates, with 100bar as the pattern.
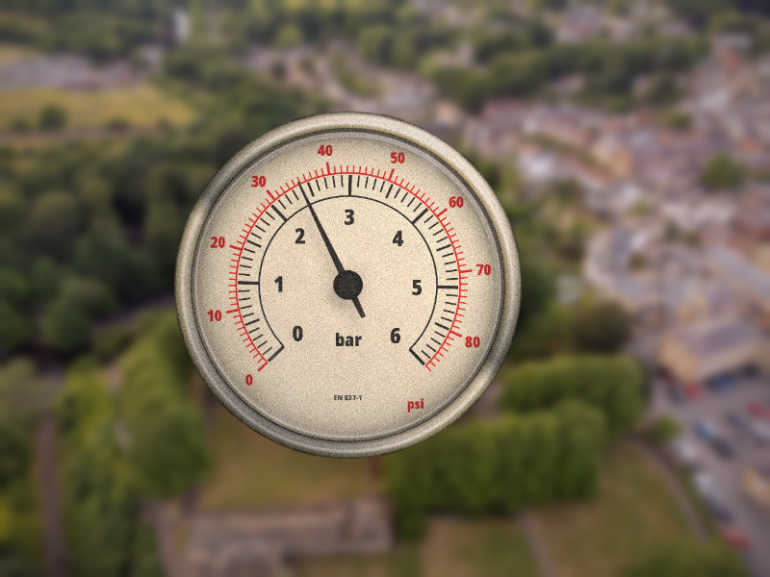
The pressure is 2.4bar
